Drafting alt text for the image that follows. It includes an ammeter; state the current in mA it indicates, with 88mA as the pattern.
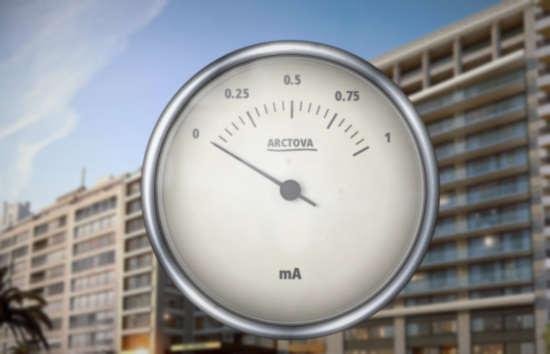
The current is 0mA
